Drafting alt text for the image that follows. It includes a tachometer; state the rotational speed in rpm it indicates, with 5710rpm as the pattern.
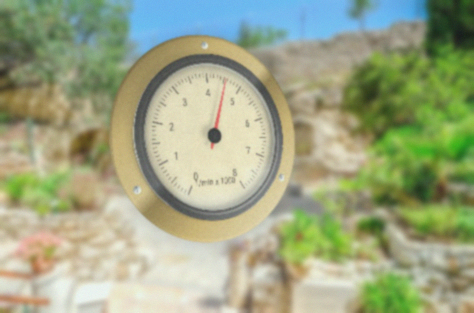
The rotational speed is 4500rpm
